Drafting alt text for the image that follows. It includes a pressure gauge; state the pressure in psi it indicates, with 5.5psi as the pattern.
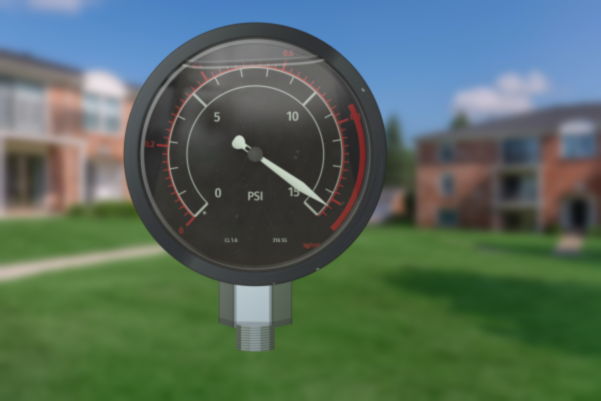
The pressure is 14.5psi
